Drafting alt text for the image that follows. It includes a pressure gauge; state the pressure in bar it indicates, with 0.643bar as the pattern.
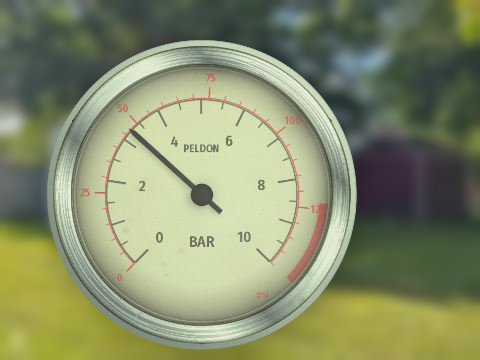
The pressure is 3.25bar
